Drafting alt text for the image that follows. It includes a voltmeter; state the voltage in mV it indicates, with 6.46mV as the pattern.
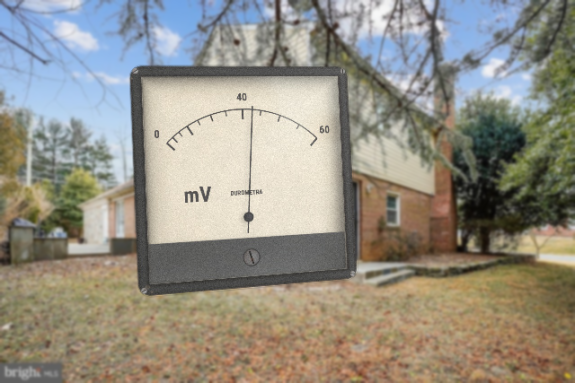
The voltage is 42.5mV
